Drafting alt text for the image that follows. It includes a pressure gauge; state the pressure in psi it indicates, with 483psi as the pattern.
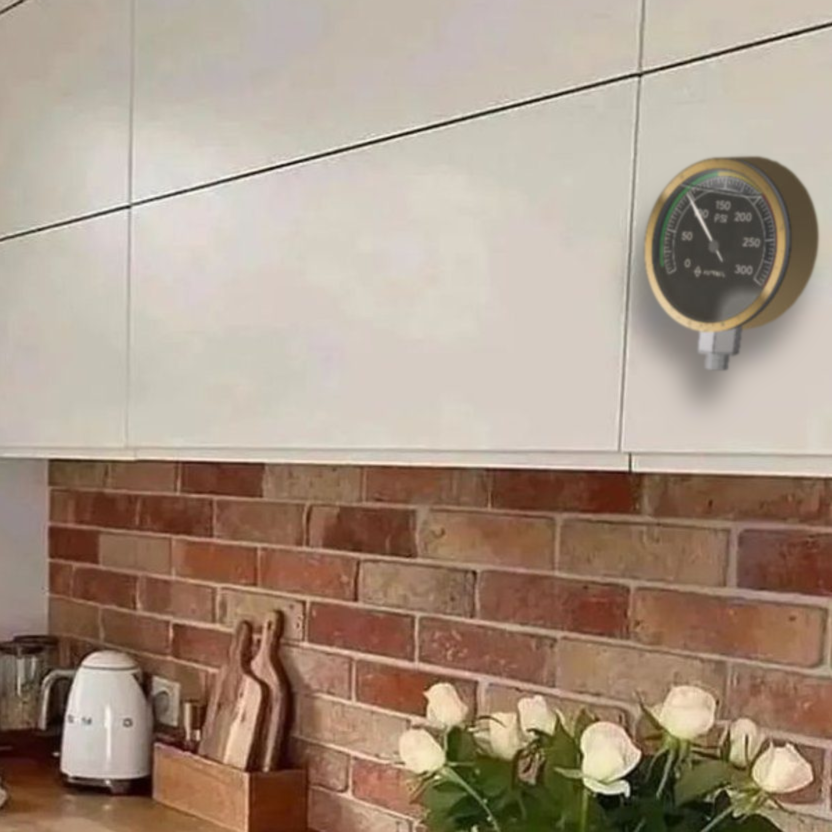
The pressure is 100psi
